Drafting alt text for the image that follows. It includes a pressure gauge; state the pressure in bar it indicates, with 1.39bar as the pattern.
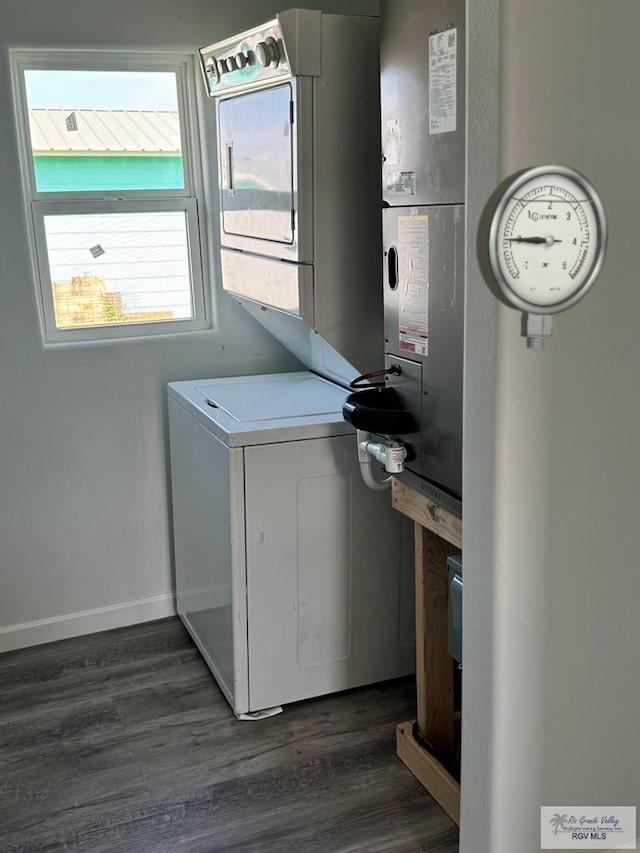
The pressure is 0bar
